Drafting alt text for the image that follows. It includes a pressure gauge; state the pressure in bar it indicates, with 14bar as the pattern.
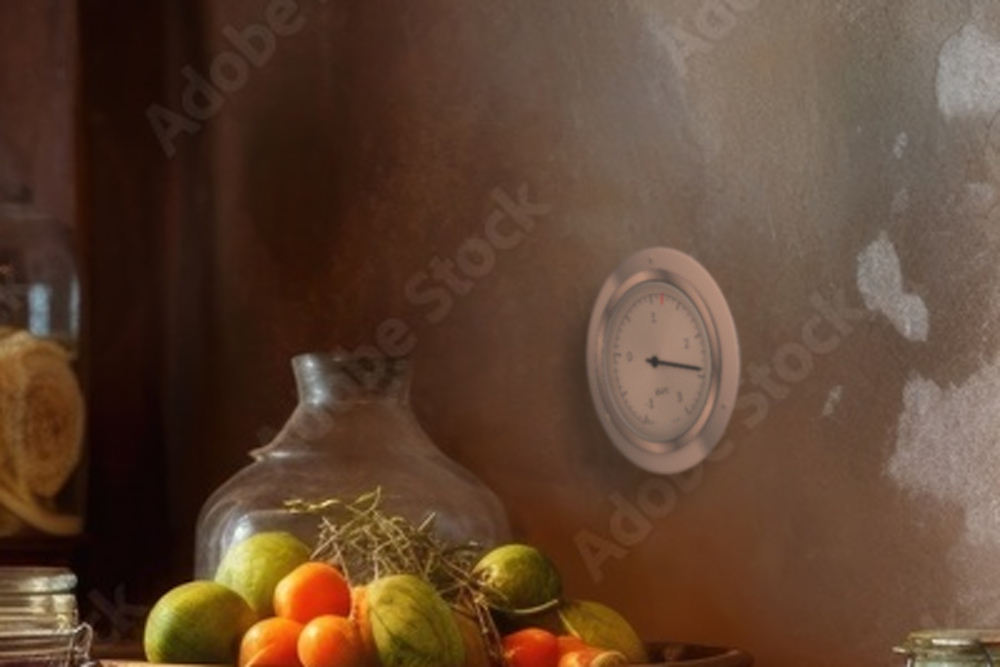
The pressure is 2.4bar
